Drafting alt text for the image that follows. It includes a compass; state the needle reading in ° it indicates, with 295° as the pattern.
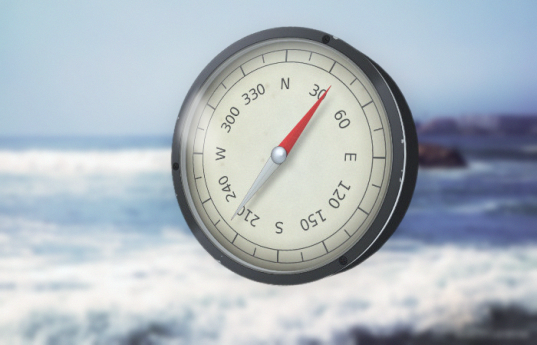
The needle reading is 37.5°
